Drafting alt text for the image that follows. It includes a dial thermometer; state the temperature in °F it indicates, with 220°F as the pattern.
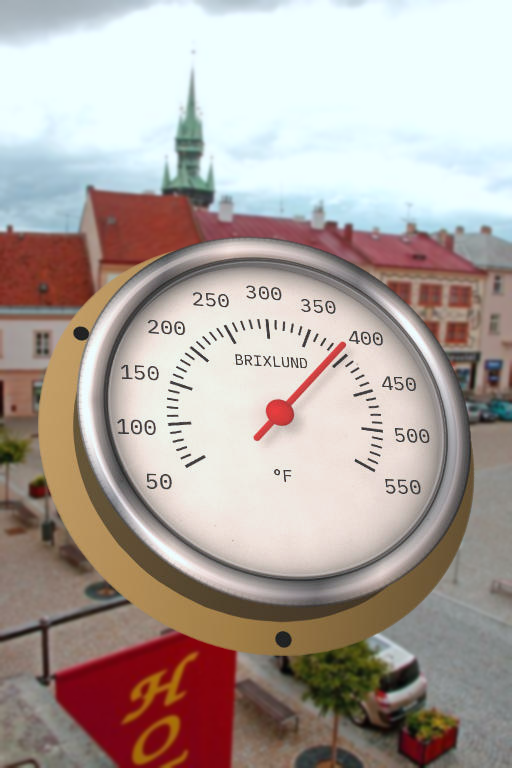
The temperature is 390°F
